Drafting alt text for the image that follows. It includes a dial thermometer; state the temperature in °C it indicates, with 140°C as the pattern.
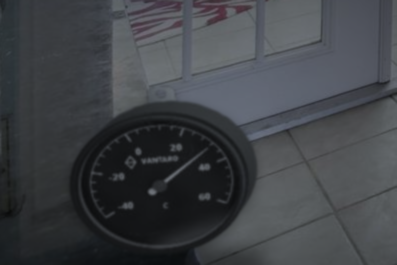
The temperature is 32°C
